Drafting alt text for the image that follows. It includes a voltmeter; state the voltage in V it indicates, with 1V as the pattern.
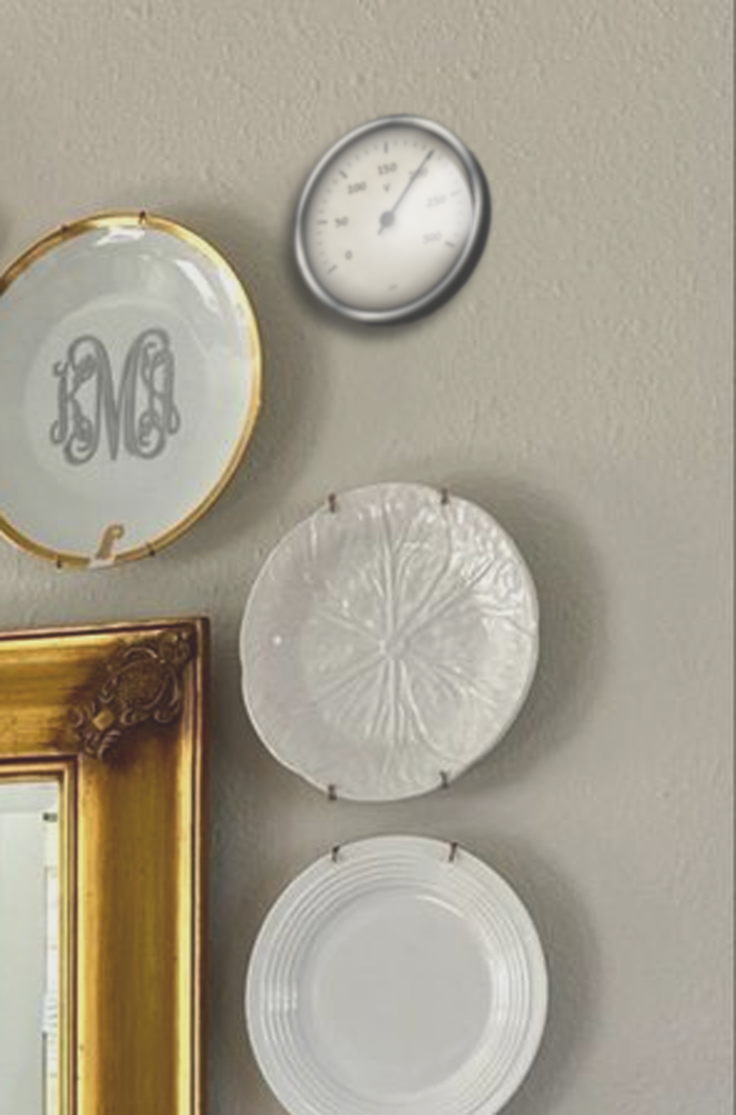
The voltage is 200V
